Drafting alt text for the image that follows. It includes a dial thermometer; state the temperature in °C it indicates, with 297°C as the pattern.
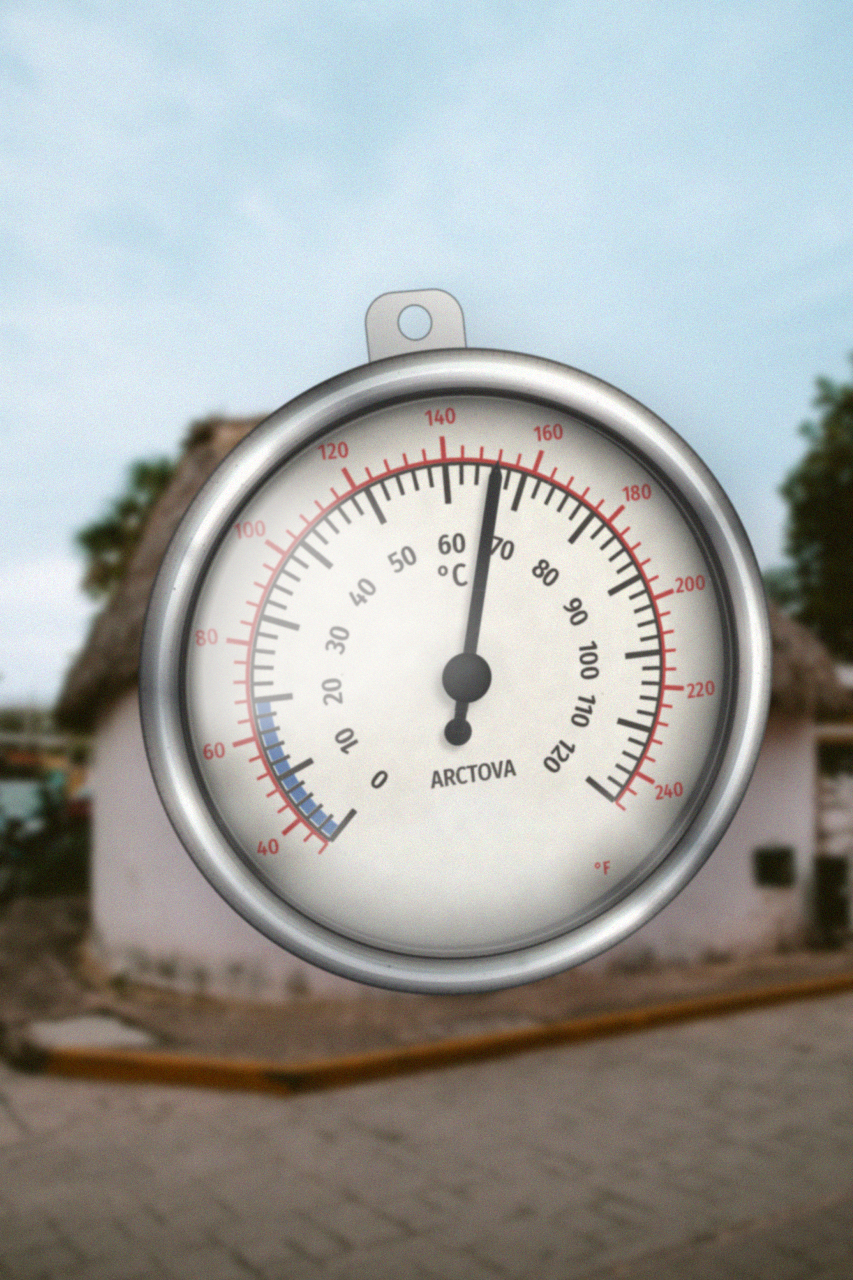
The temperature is 66°C
